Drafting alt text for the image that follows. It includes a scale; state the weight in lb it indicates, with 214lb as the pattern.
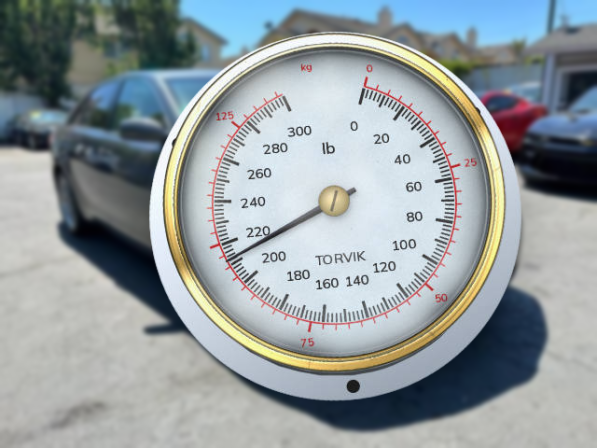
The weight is 212lb
